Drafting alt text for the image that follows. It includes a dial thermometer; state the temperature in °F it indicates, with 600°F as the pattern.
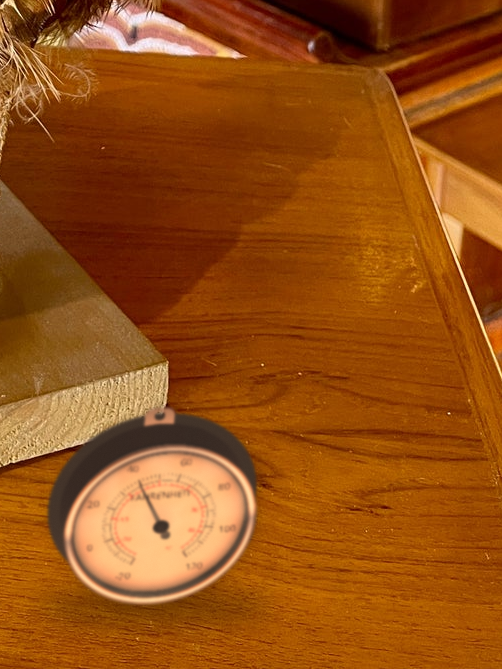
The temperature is 40°F
